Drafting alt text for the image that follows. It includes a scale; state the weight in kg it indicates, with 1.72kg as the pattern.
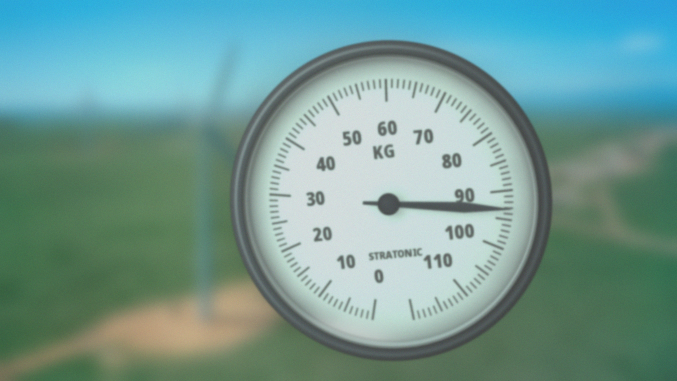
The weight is 93kg
